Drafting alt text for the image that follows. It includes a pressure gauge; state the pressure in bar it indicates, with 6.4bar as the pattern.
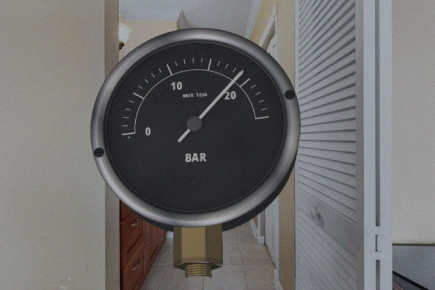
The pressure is 19bar
